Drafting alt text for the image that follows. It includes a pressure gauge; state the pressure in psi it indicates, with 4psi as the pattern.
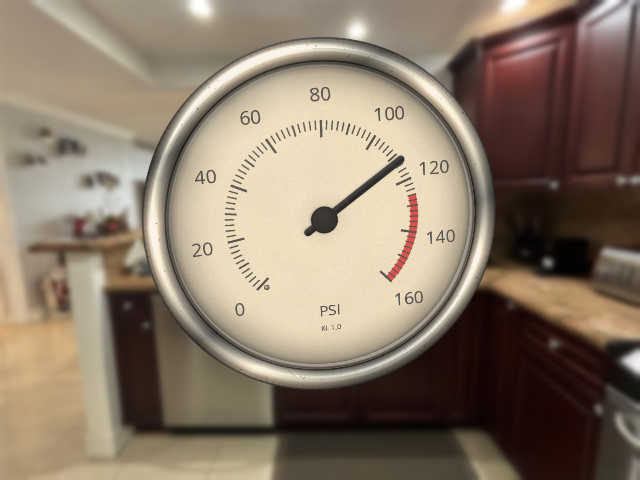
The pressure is 112psi
